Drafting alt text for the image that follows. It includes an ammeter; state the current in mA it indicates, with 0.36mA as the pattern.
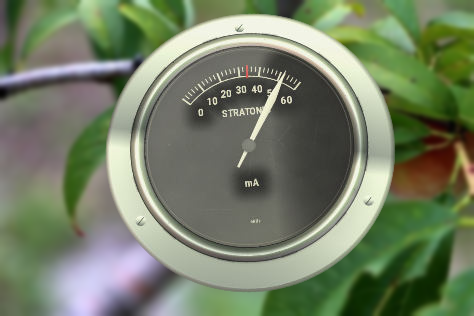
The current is 52mA
